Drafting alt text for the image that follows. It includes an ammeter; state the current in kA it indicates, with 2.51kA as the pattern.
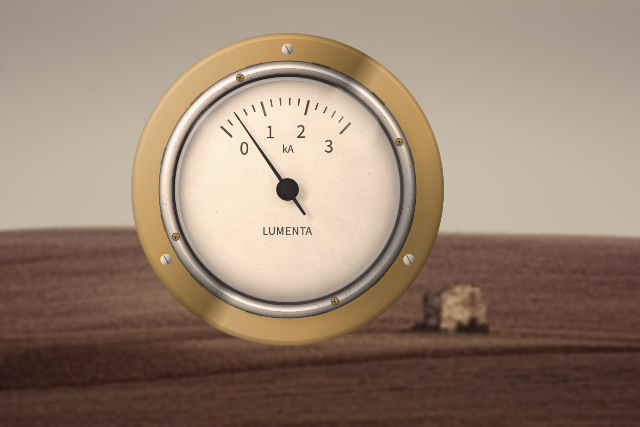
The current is 0.4kA
